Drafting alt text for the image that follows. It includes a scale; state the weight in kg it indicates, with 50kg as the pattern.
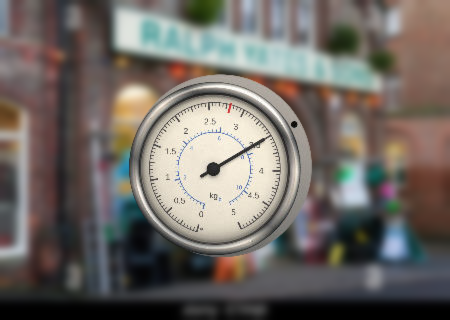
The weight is 3.5kg
